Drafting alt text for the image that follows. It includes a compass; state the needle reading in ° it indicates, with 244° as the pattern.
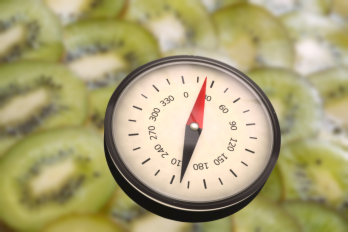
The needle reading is 22.5°
